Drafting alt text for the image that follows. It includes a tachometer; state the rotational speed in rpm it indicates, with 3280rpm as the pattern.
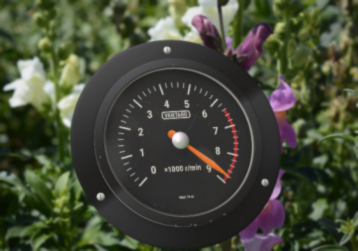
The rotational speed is 8800rpm
